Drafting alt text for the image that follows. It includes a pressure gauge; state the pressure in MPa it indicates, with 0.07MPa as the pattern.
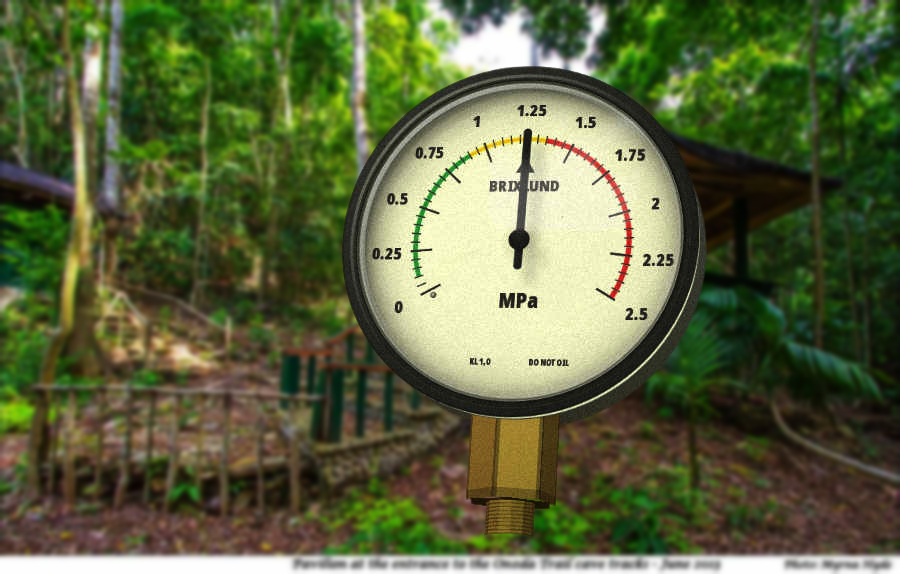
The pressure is 1.25MPa
